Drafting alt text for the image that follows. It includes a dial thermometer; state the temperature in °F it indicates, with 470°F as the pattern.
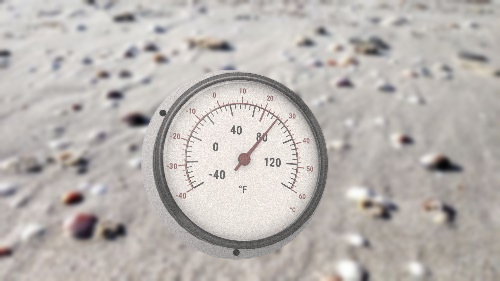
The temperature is 80°F
